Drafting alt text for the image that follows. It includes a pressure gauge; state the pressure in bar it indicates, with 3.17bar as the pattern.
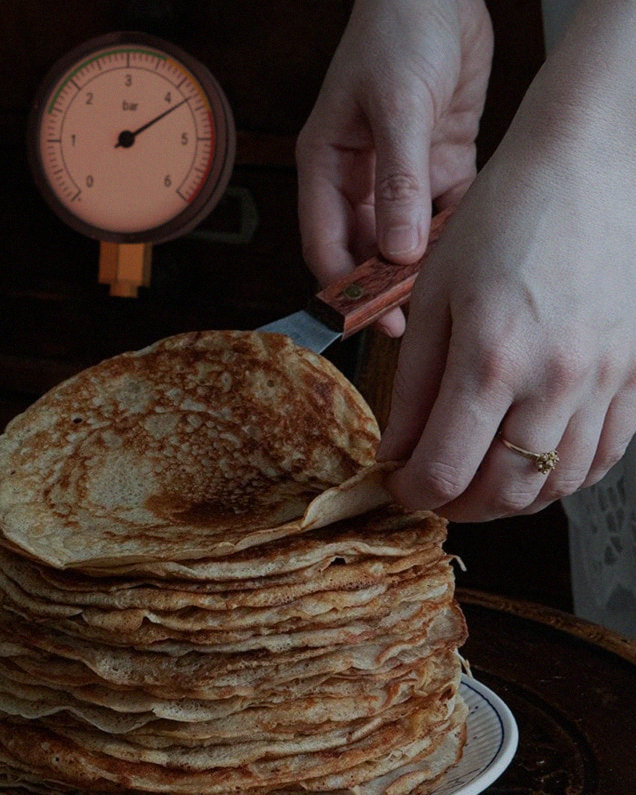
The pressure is 4.3bar
